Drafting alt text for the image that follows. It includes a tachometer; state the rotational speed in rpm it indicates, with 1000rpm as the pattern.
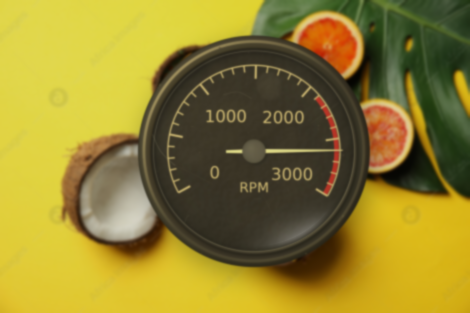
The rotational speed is 2600rpm
